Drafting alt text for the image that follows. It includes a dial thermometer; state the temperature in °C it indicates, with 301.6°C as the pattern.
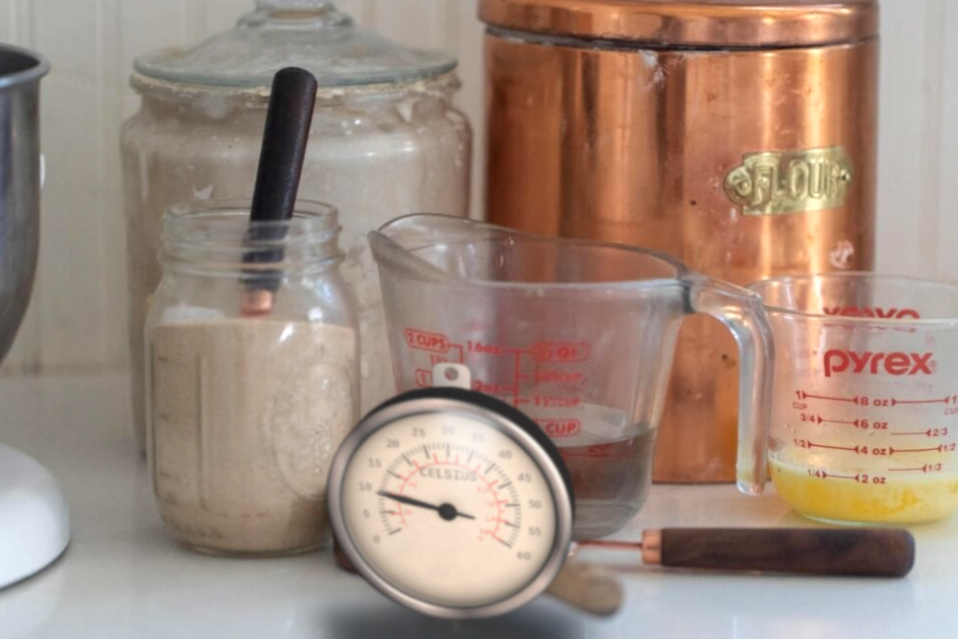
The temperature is 10°C
